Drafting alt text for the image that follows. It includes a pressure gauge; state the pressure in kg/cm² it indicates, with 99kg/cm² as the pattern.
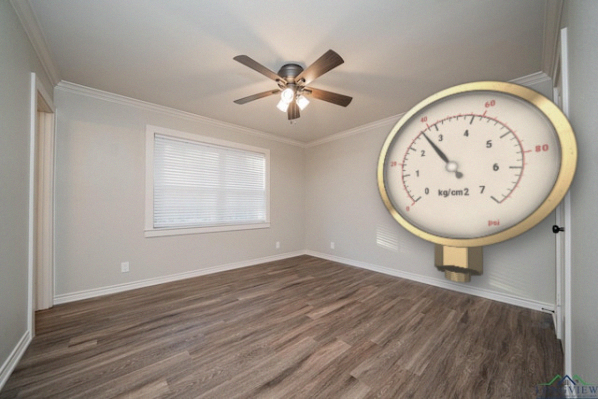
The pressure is 2.6kg/cm²
